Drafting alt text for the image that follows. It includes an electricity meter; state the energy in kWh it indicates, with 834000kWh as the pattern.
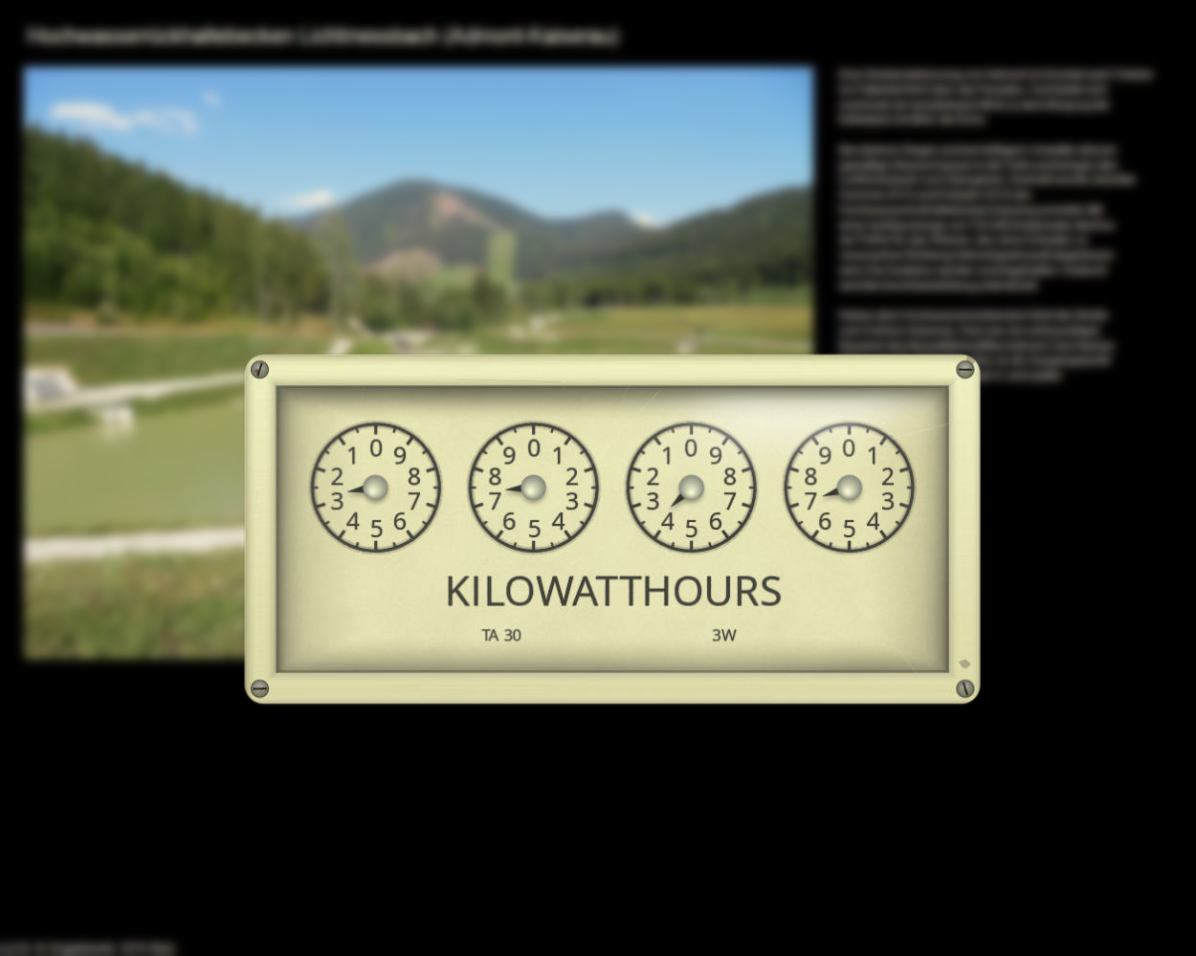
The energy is 2737kWh
